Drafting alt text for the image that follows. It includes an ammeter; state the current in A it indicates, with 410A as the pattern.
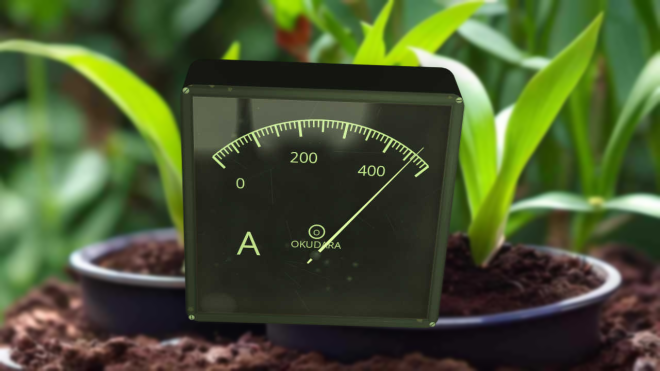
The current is 460A
